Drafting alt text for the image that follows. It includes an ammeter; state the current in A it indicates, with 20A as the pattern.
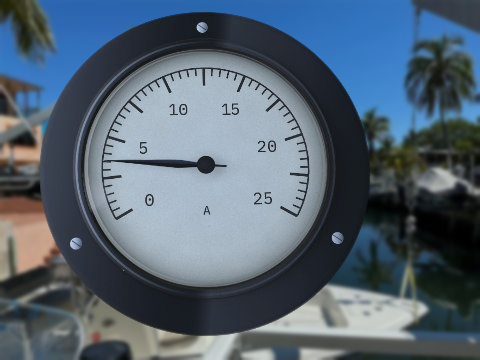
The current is 3.5A
